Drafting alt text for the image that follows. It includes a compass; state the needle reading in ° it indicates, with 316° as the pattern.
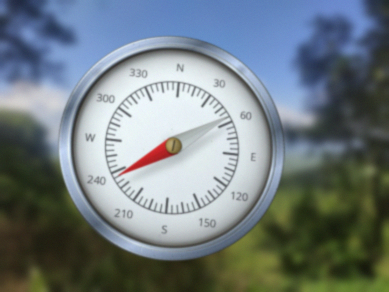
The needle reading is 235°
